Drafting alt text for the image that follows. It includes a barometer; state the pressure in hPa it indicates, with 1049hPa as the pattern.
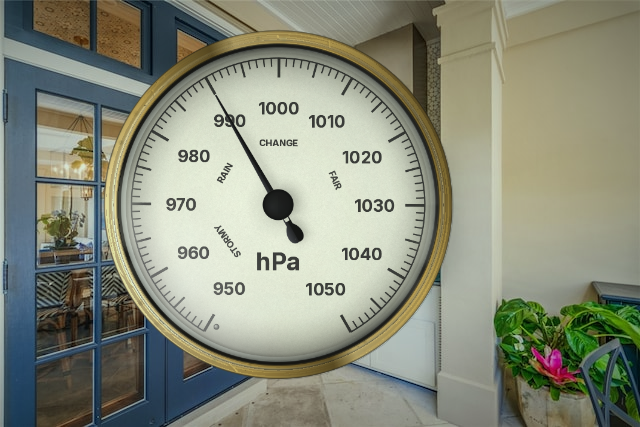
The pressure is 990hPa
